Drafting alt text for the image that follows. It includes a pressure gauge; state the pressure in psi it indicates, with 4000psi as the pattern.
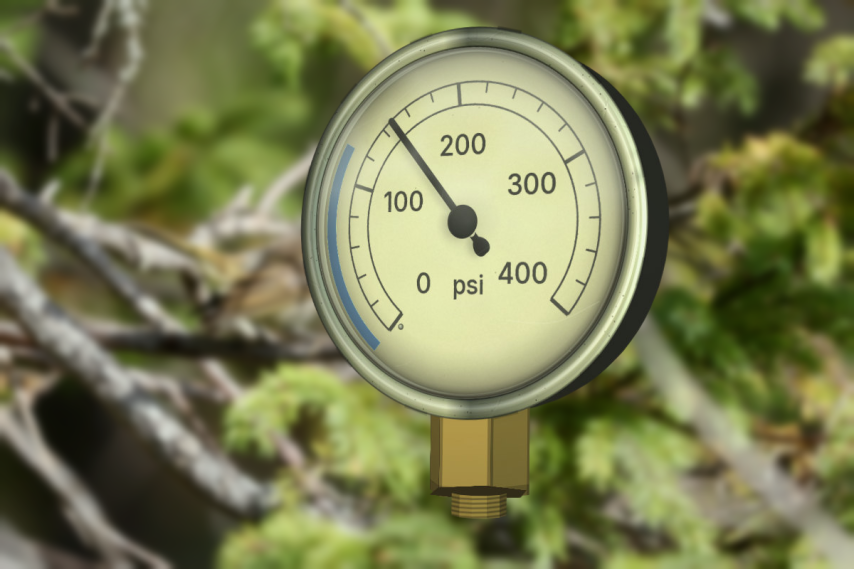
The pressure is 150psi
